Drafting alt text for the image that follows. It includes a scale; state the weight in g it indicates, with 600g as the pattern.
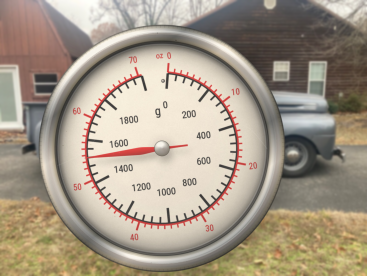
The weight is 1520g
